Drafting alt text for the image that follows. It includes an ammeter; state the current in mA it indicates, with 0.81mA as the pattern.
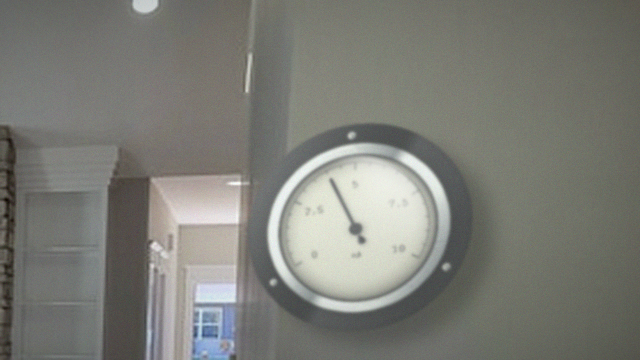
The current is 4mA
